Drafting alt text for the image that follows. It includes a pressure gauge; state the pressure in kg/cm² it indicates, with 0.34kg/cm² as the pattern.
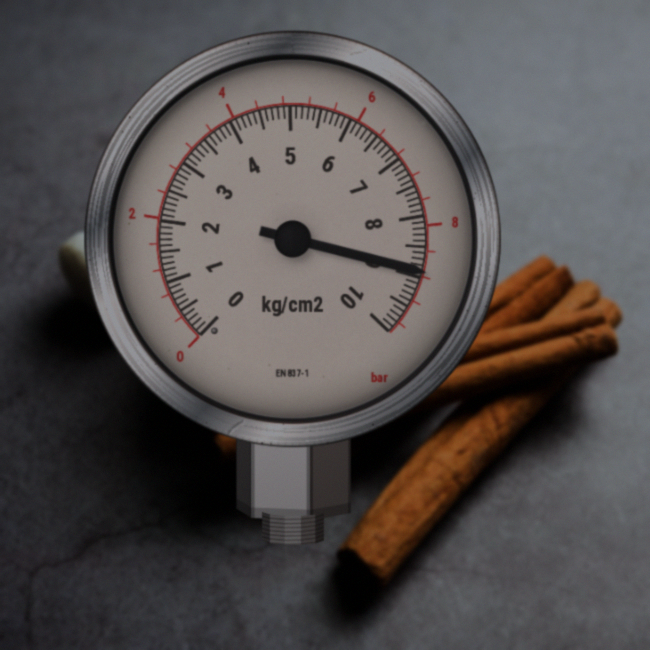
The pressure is 8.9kg/cm²
